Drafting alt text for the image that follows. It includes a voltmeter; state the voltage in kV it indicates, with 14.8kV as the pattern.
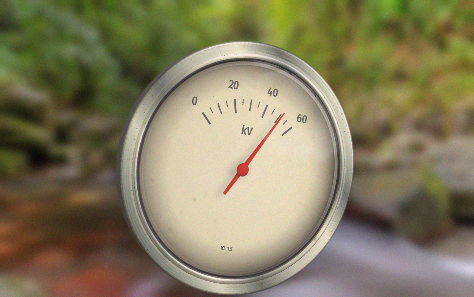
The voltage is 50kV
